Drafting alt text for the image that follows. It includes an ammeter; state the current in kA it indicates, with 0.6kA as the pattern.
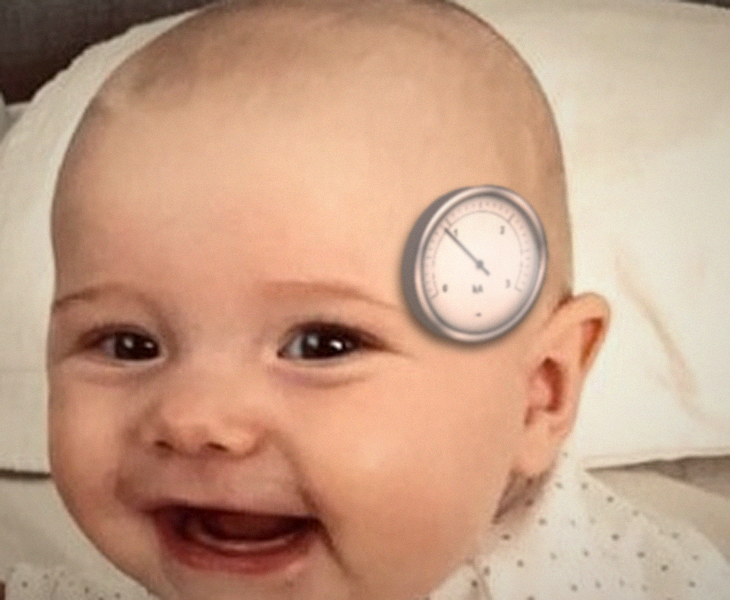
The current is 0.9kA
